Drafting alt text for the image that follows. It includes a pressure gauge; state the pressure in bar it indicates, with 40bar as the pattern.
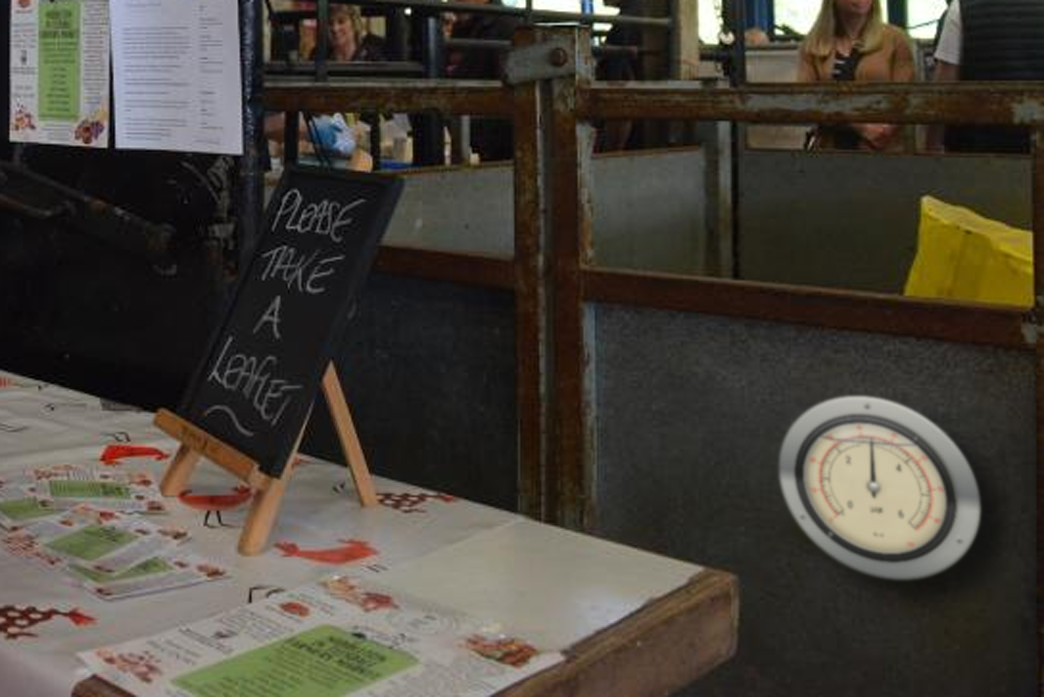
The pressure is 3bar
